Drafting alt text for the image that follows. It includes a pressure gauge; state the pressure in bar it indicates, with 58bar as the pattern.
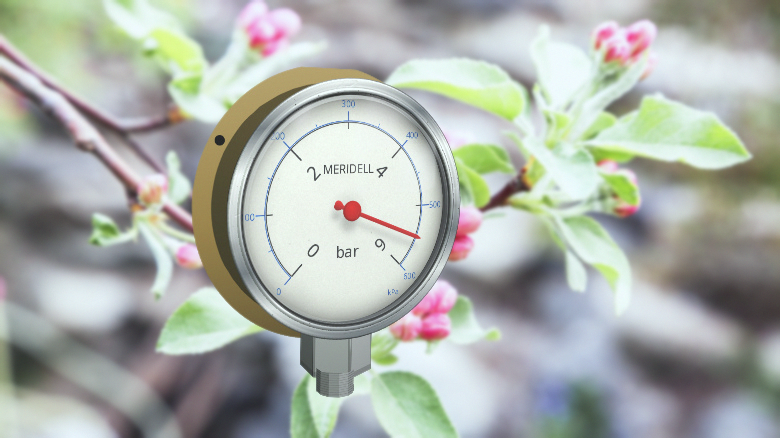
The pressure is 5.5bar
